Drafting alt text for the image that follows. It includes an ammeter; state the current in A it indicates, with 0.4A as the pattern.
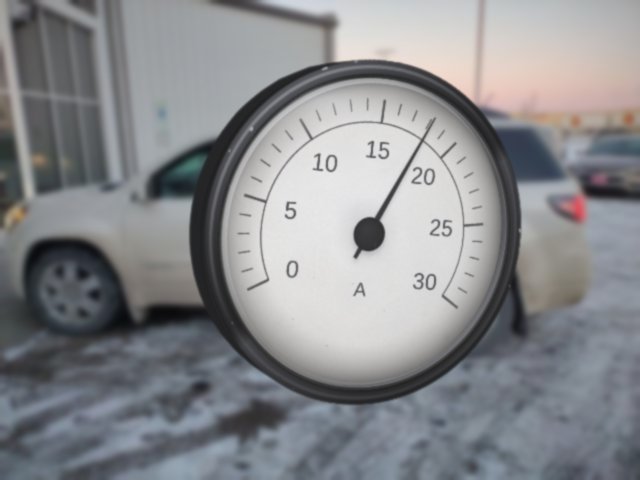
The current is 18A
